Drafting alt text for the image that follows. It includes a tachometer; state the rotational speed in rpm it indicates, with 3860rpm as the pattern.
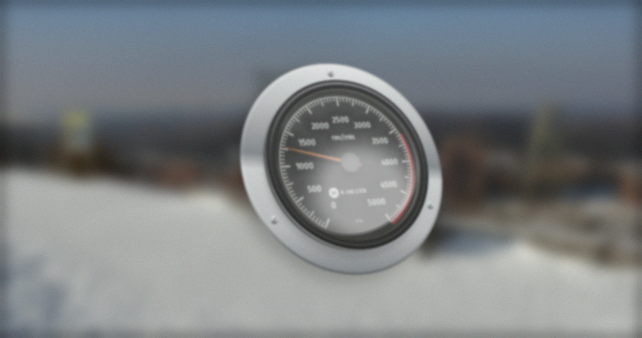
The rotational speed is 1250rpm
